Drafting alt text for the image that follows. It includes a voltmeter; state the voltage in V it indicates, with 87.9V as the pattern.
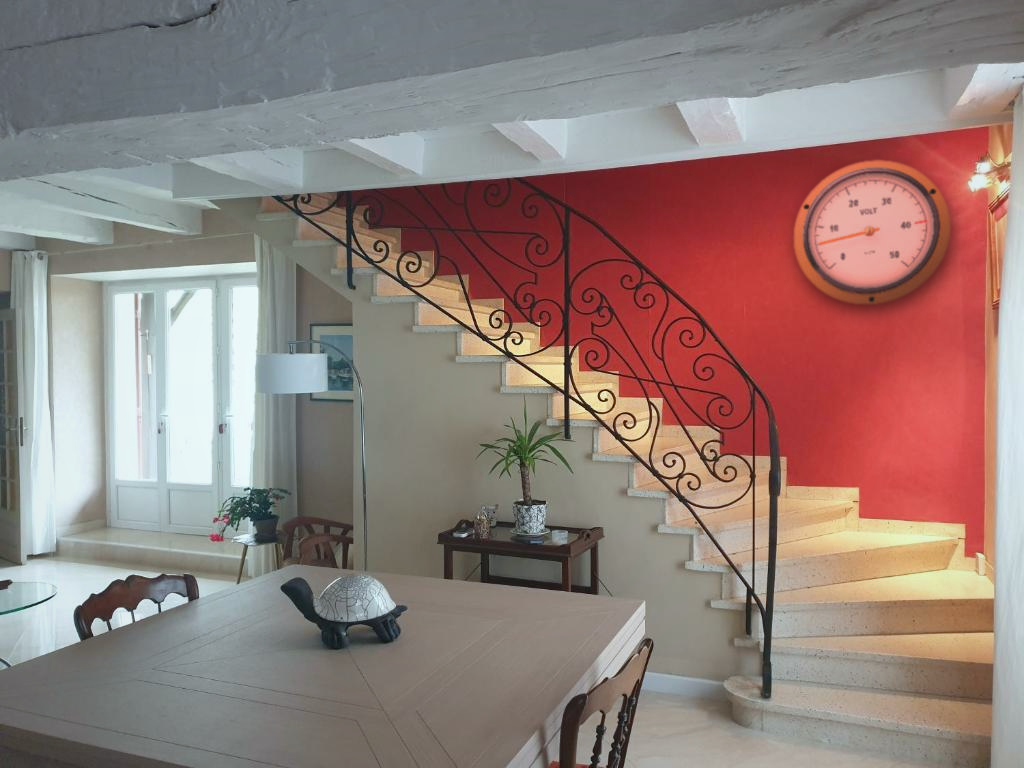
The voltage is 6V
